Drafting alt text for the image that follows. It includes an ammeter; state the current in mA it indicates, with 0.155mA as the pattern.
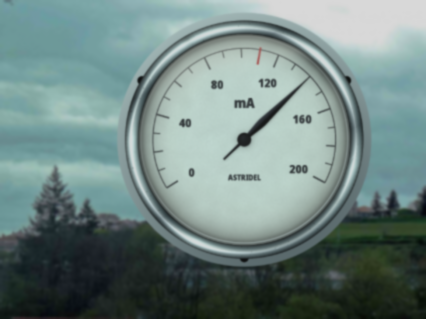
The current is 140mA
